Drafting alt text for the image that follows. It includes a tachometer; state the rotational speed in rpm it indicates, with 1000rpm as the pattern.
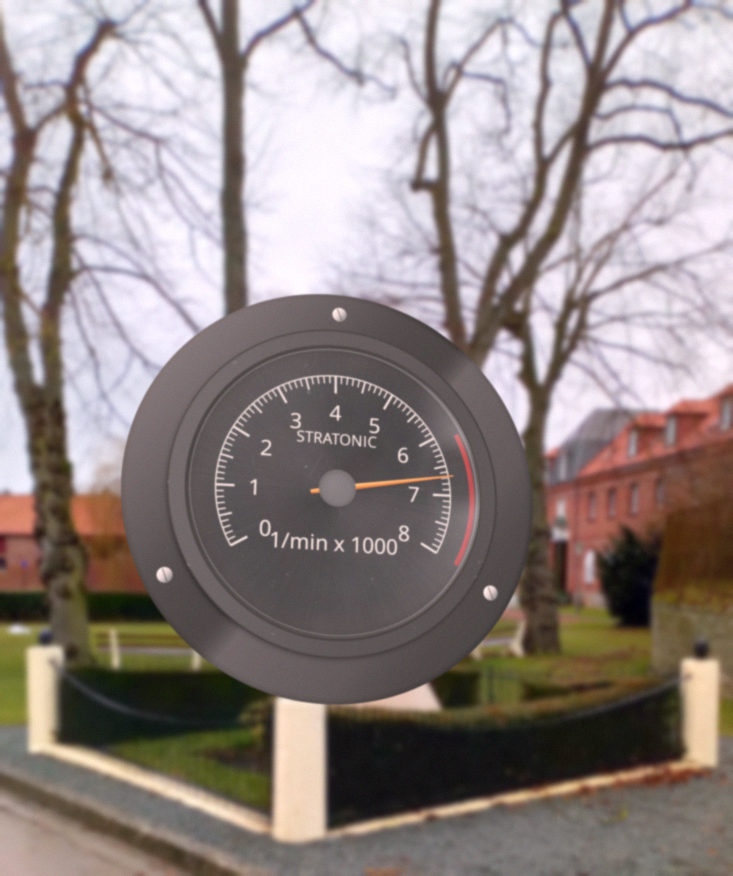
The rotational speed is 6700rpm
